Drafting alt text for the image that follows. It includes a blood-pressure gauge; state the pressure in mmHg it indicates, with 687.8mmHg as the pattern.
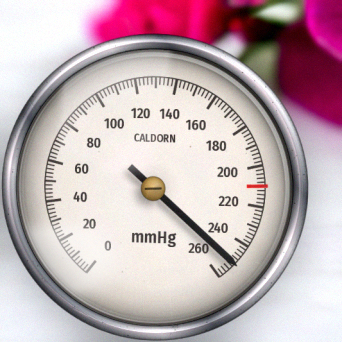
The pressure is 250mmHg
